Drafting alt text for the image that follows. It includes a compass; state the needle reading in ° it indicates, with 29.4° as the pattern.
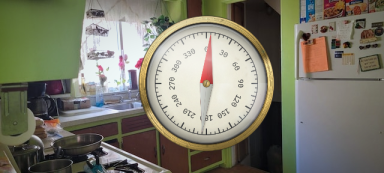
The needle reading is 5°
